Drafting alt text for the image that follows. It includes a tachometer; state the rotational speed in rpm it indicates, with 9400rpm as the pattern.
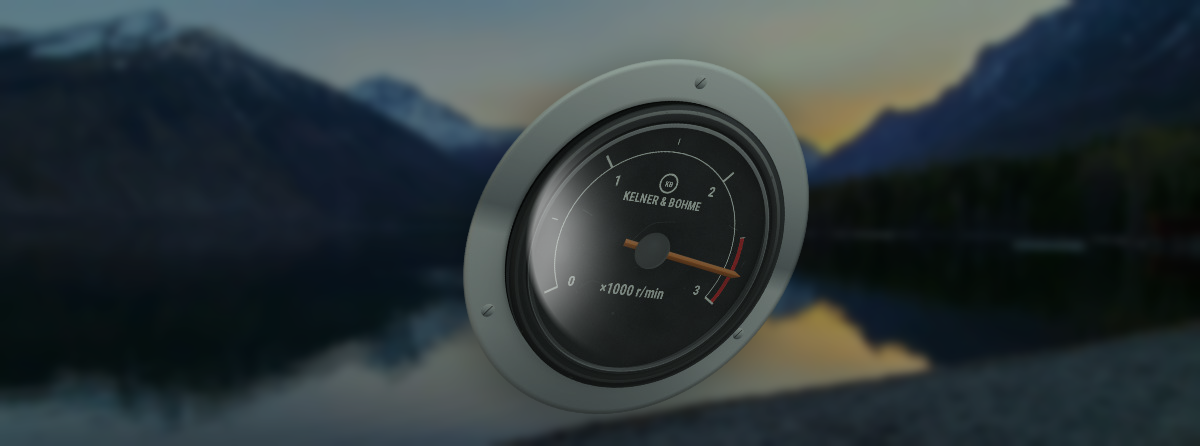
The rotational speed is 2750rpm
